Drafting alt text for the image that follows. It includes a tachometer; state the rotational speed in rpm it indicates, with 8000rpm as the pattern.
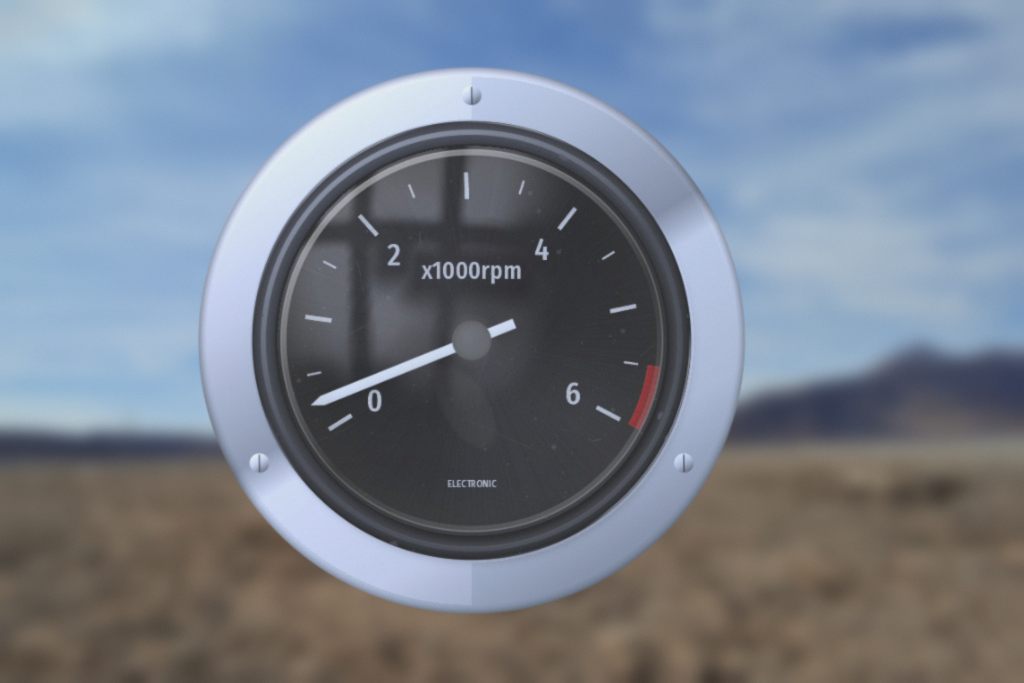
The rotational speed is 250rpm
